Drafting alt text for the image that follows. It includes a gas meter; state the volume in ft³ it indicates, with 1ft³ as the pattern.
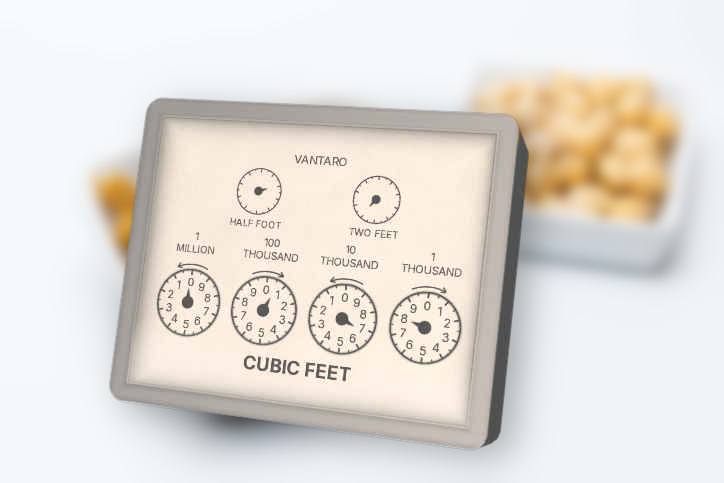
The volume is 6800ft³
